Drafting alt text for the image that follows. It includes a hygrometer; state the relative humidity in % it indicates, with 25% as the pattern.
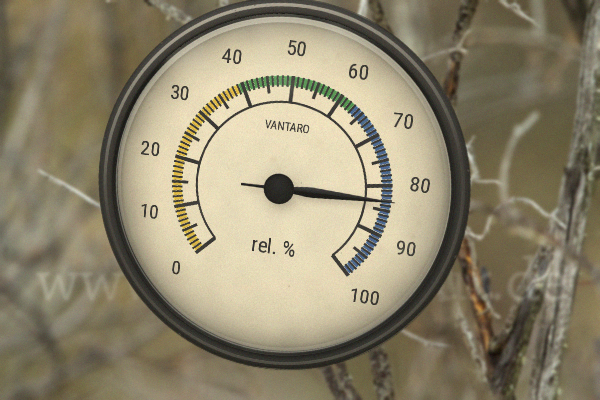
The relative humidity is 83%
